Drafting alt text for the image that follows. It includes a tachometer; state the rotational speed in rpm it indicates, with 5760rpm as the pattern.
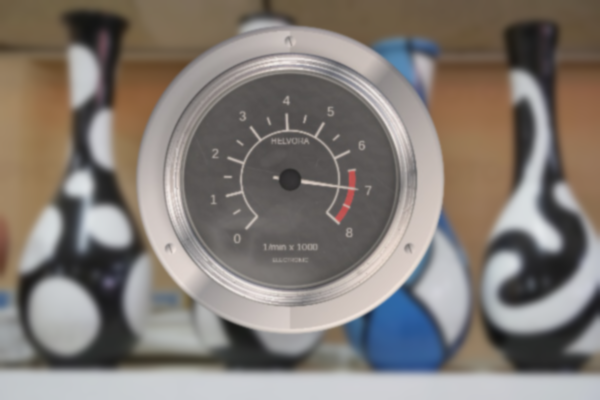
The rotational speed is 7000rpm
